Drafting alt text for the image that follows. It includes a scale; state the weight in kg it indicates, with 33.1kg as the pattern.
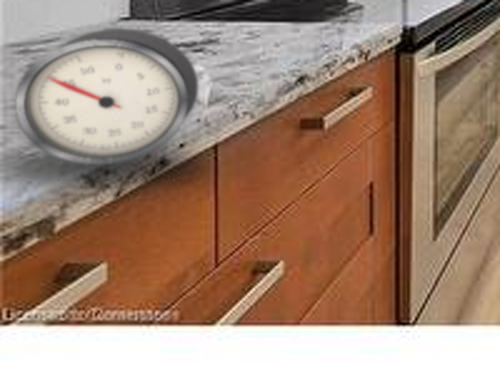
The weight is 45kg
